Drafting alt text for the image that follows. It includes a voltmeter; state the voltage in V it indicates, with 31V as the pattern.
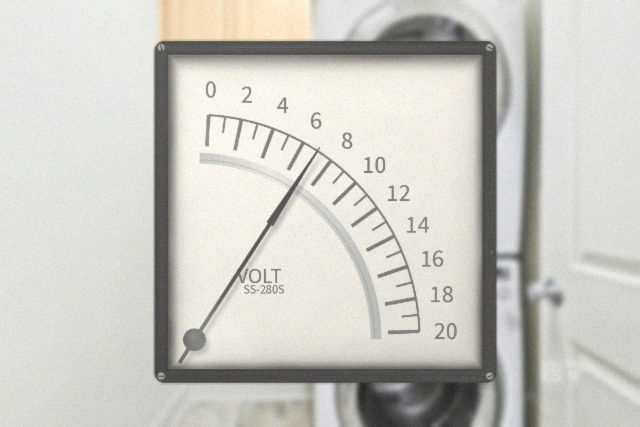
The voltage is 7V
